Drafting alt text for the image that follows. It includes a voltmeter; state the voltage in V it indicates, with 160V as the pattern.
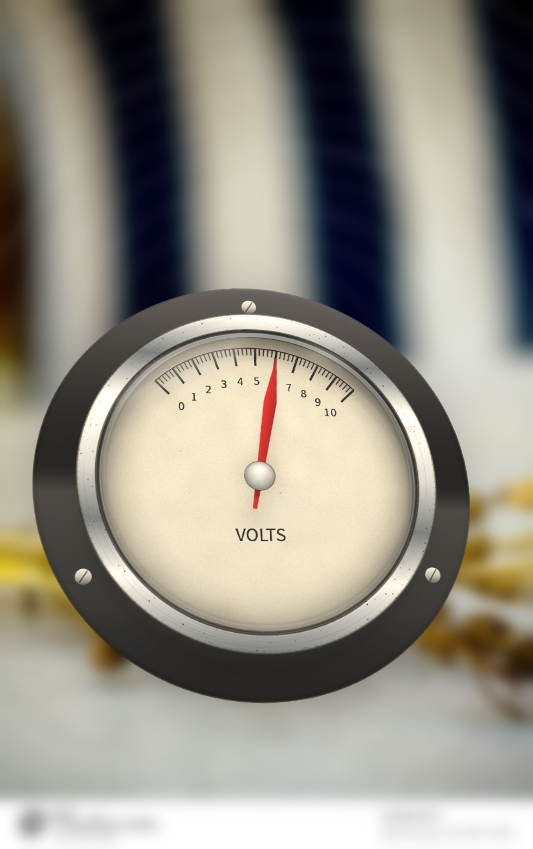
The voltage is 6V
